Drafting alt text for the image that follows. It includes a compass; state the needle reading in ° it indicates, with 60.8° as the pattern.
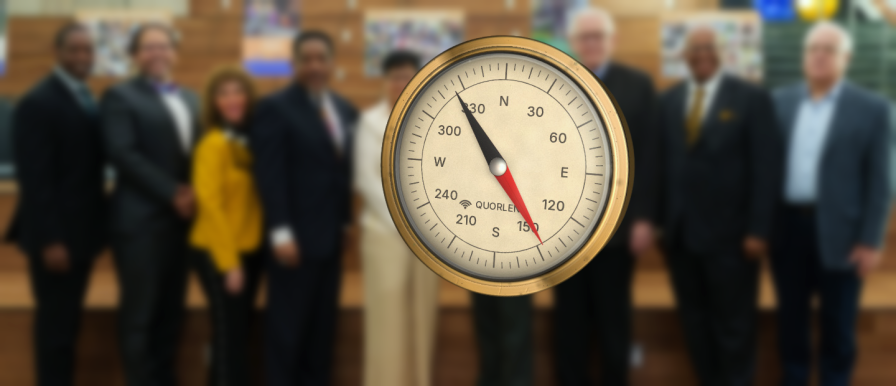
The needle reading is 145°
